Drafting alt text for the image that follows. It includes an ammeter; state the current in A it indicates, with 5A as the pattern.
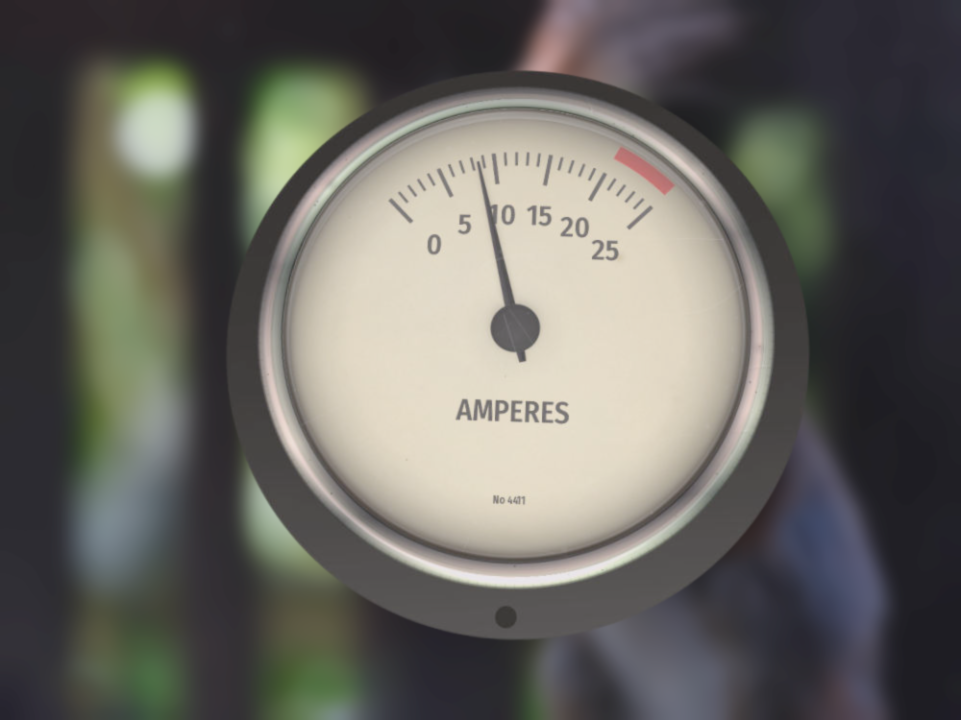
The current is 8.5A
